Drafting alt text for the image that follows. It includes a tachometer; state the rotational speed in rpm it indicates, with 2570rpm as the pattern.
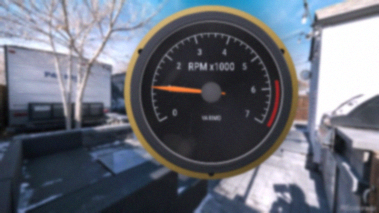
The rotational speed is 1000rpm
